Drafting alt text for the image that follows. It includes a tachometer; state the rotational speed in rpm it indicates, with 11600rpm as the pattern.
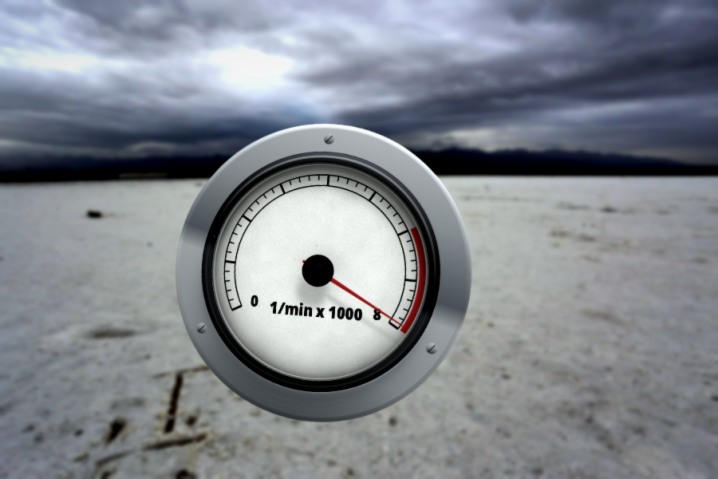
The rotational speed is 7900rpm
